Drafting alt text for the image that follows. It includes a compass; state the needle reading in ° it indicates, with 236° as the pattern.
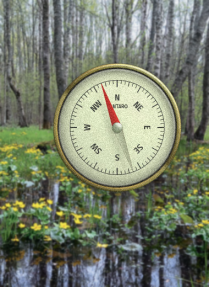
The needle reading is 340°
